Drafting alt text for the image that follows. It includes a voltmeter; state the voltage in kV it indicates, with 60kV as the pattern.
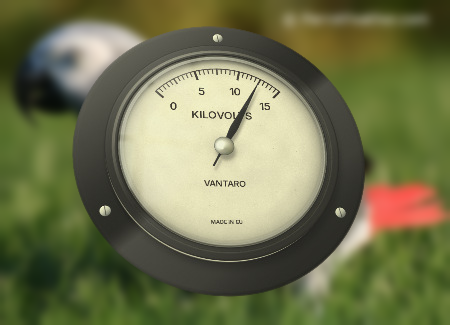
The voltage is 12.5kV
